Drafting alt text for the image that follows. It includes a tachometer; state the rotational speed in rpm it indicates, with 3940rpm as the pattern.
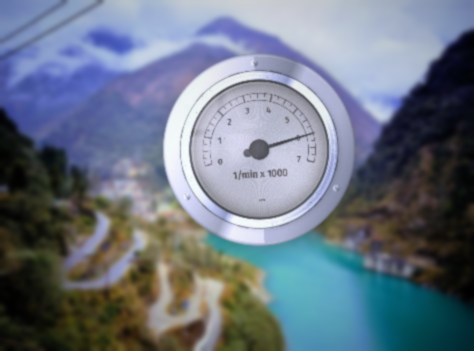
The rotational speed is 6000rpm
